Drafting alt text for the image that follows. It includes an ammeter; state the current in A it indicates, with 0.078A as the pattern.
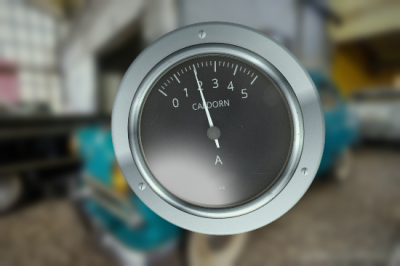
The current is 2A
